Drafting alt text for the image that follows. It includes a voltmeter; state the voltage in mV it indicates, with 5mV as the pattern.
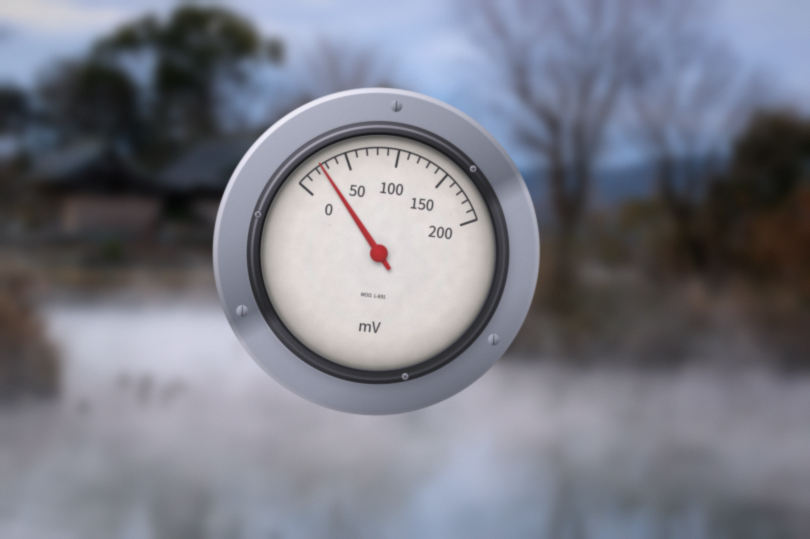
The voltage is 25mV
